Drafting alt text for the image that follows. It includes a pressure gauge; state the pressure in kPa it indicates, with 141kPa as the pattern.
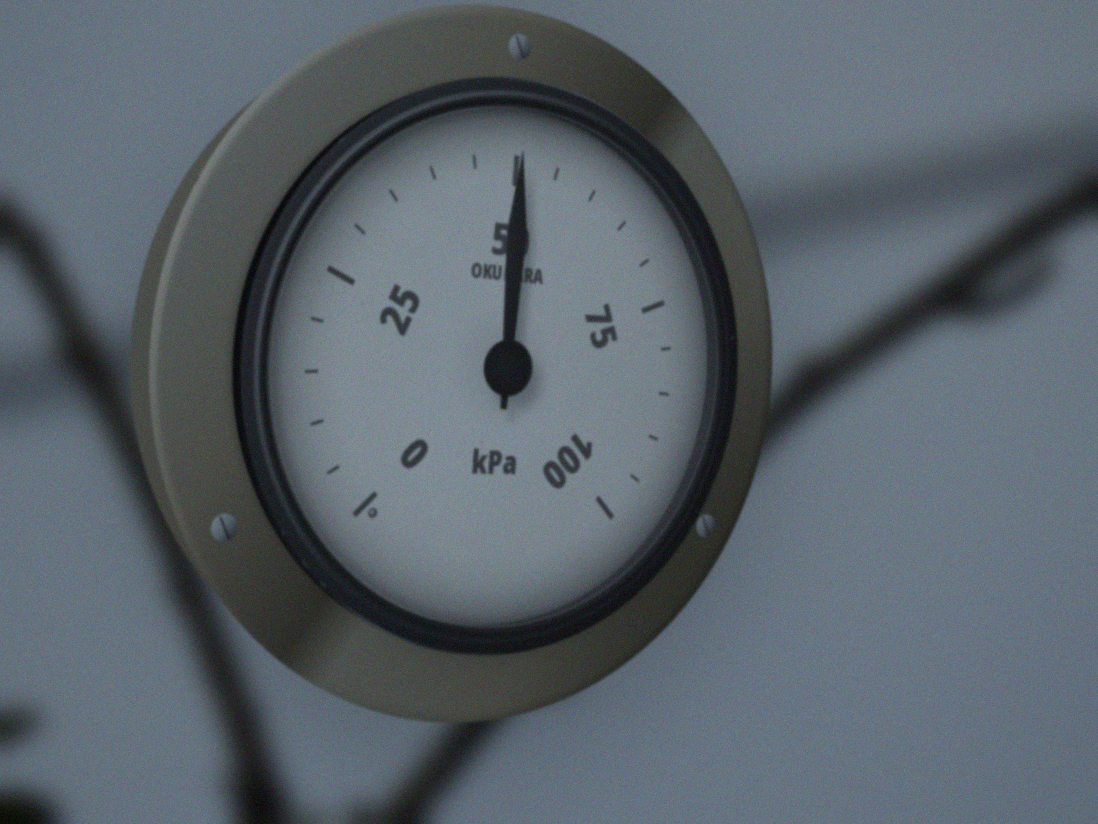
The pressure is 50kPa
